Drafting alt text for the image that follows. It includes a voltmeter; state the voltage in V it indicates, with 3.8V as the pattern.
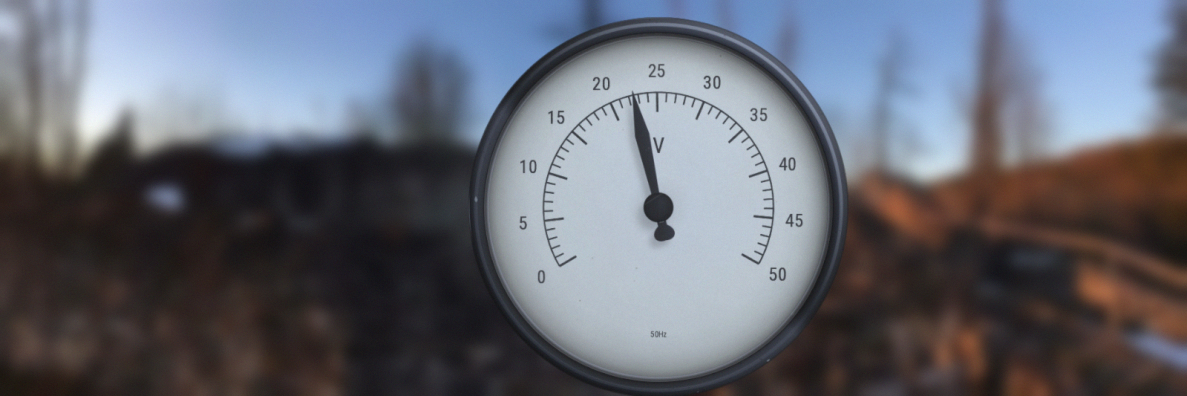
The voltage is 22.5V
